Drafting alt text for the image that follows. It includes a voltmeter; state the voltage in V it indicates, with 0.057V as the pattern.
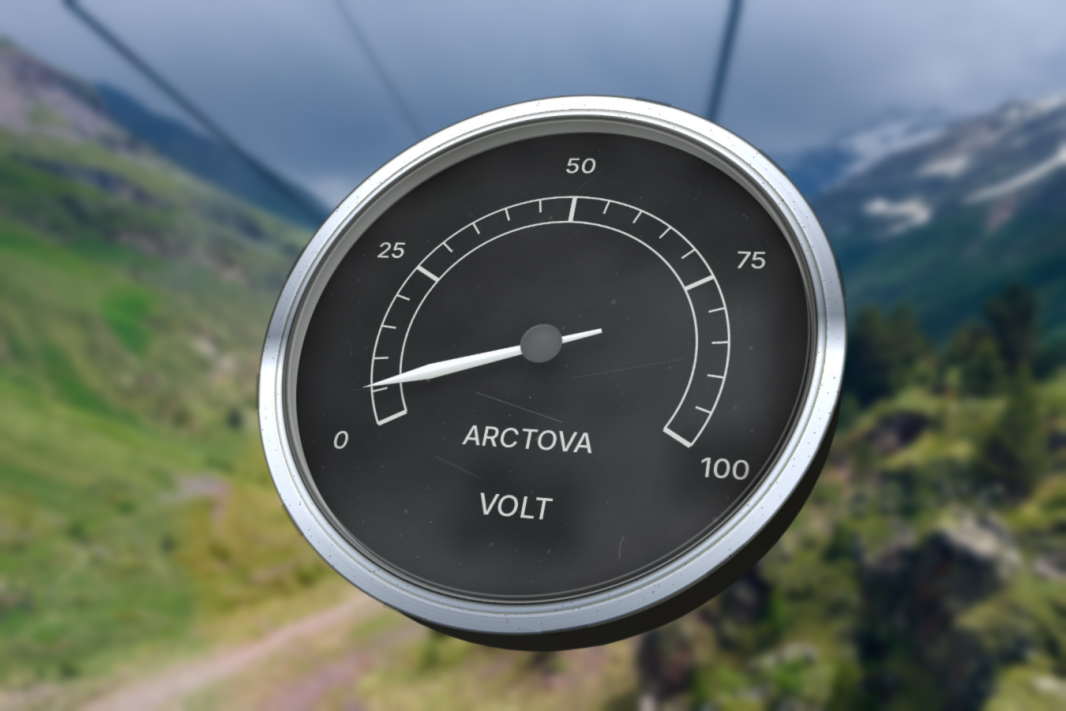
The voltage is 5V
